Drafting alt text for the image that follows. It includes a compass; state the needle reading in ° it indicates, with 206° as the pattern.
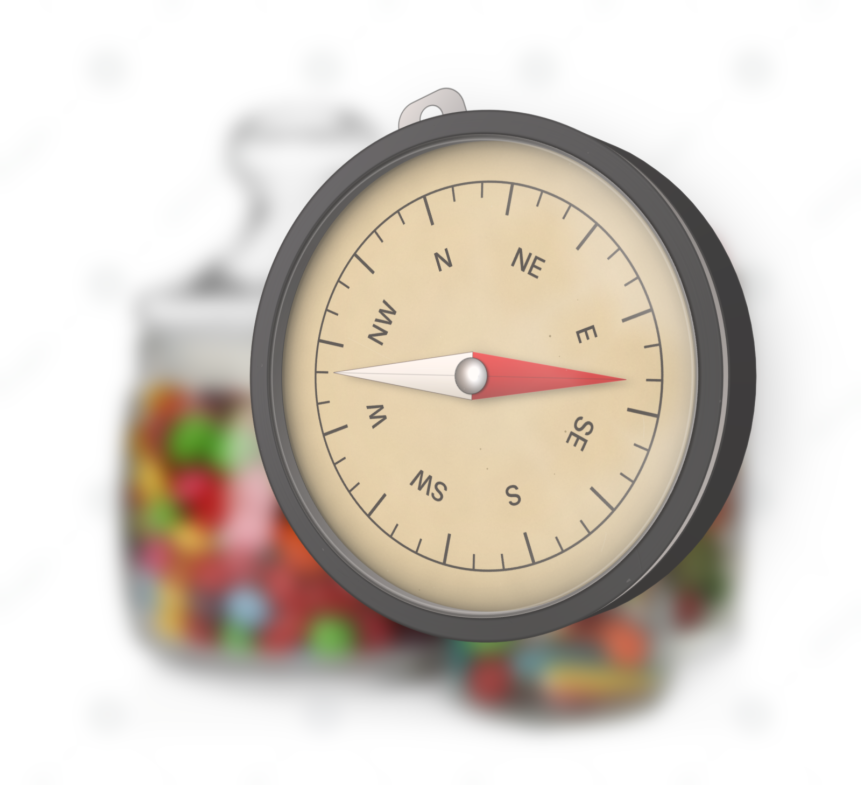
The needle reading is 110°
